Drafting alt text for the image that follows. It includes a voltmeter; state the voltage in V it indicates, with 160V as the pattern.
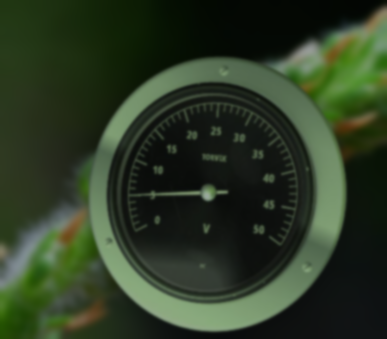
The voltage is 5V
